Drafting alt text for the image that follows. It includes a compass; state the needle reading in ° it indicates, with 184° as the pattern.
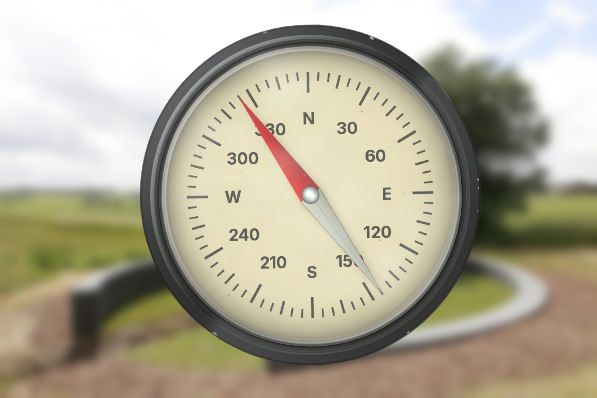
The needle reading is 325°
